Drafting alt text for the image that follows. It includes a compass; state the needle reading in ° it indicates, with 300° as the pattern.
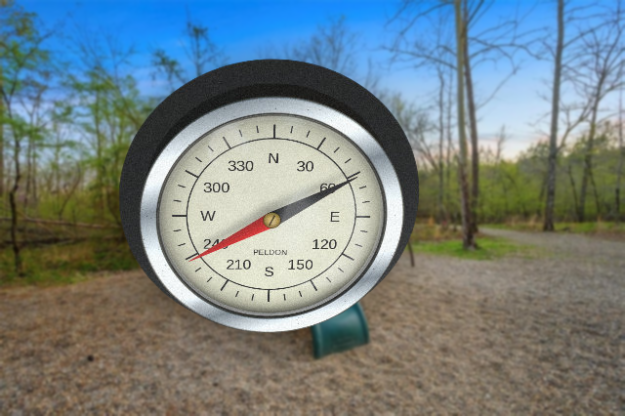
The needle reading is 240°
